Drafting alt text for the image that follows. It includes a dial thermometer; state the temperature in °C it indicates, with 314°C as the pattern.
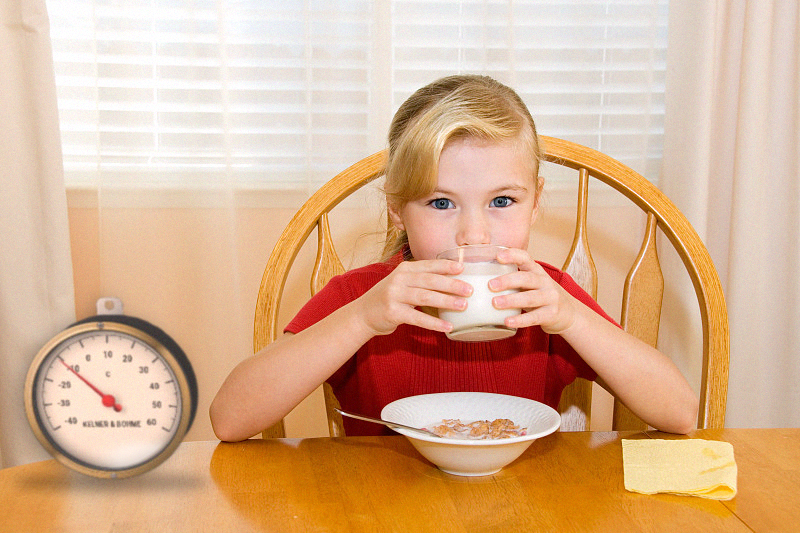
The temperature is -10°C
